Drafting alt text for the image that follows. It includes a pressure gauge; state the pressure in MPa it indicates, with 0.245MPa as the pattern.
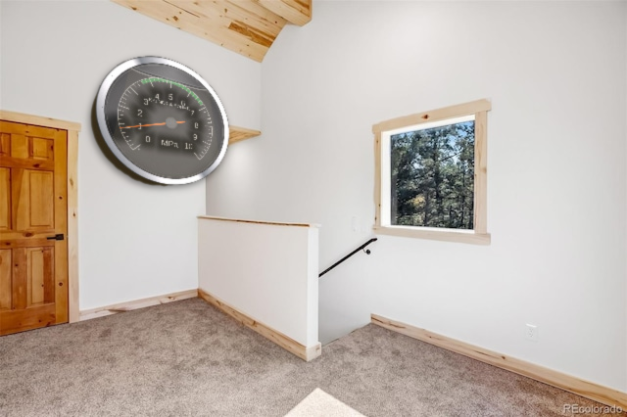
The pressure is 1MPa
